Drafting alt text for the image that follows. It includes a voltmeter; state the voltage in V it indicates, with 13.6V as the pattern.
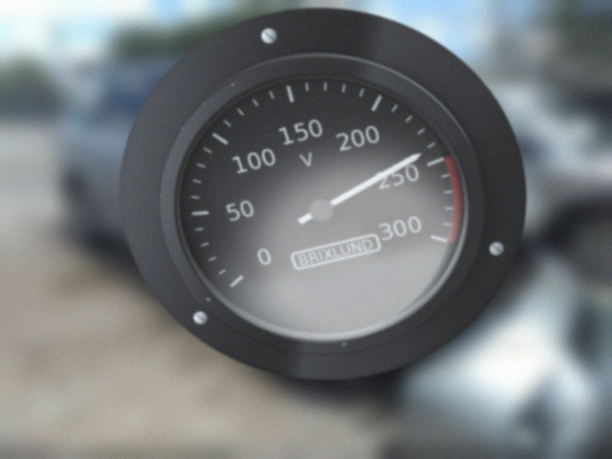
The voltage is 240V
